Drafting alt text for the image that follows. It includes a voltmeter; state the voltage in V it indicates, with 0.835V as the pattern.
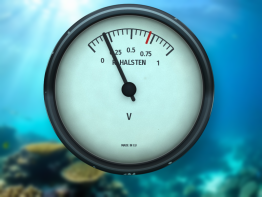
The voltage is 0.2V
